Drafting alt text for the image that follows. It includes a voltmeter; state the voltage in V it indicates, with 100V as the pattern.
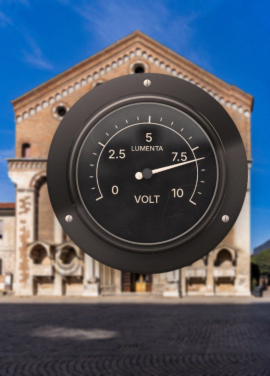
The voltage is 8V
